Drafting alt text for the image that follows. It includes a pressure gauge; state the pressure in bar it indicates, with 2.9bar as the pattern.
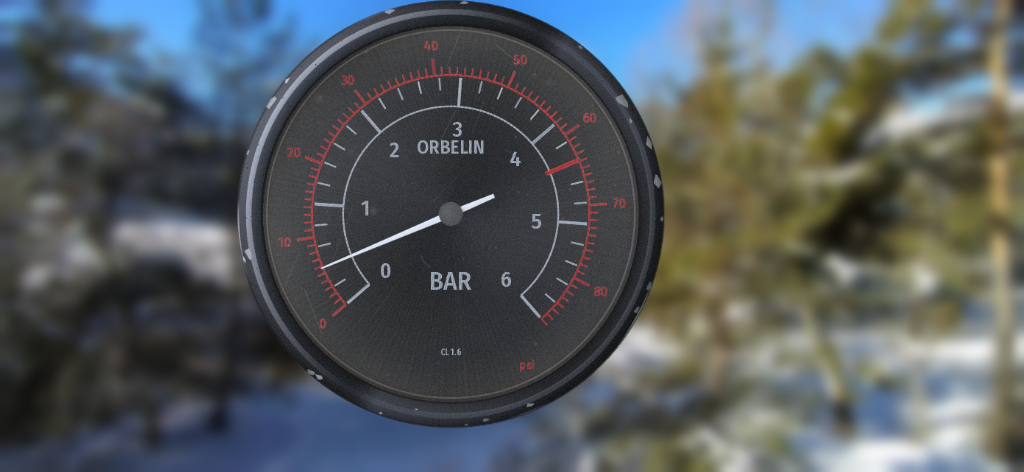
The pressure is 0.4bar
